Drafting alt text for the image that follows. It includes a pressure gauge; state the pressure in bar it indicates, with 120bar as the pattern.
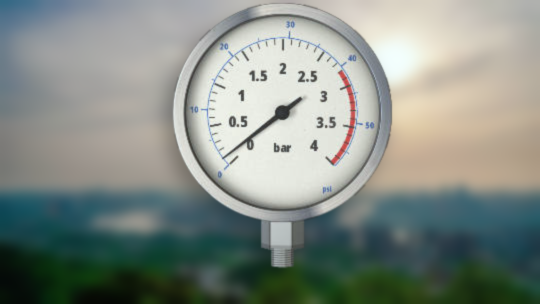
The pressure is 0.1bar
